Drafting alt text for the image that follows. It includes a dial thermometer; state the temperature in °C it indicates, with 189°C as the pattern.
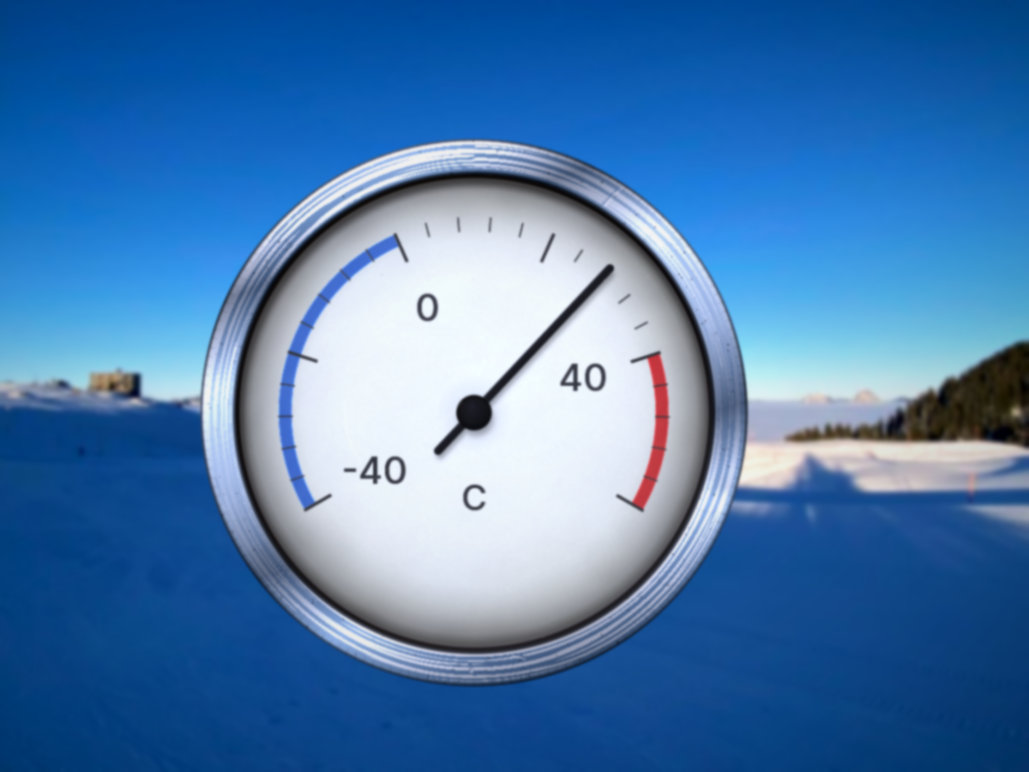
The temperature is 28°C
